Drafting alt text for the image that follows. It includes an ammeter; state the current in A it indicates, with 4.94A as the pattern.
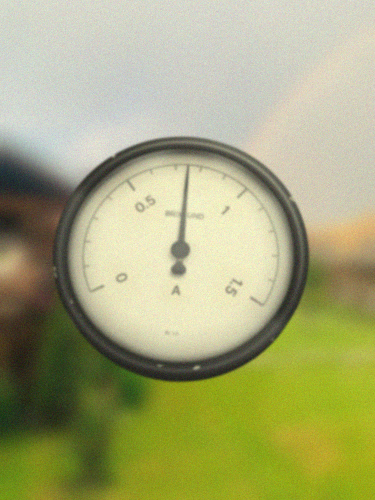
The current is 0.75A
